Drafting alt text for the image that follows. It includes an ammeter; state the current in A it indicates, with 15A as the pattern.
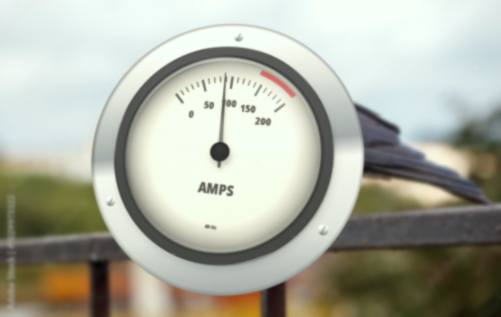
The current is 90A
